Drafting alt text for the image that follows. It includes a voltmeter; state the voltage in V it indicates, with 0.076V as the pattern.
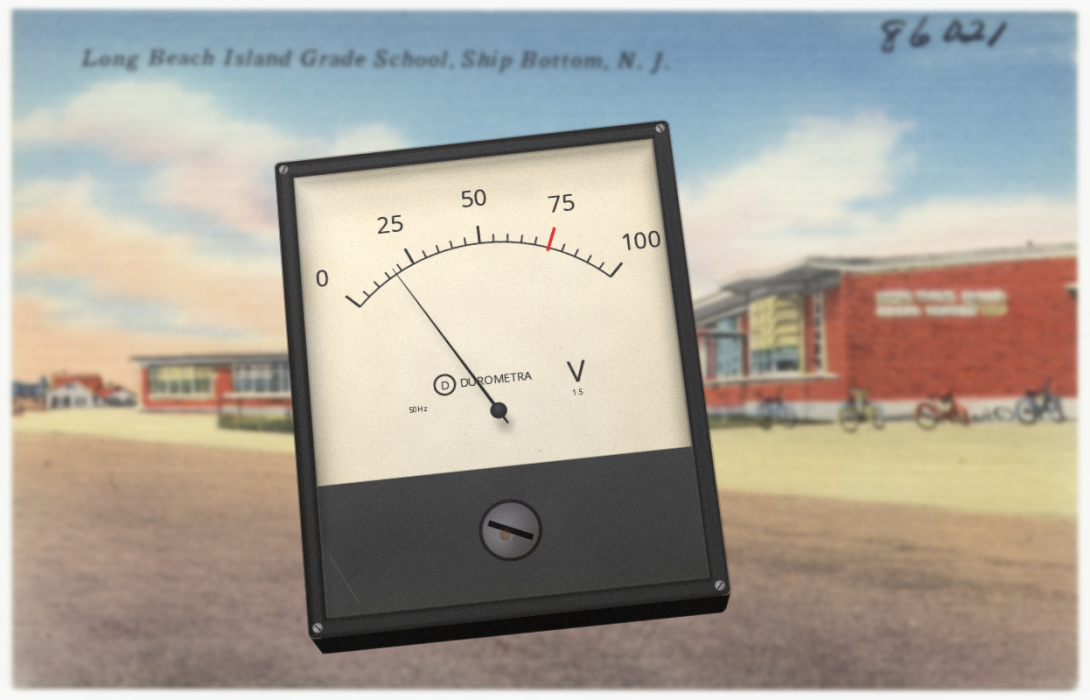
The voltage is 17.5V
